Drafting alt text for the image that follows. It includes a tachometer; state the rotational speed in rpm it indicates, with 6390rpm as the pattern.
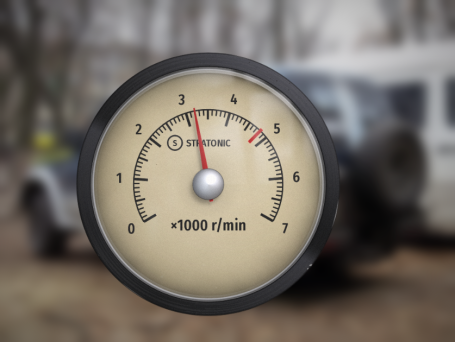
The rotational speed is 3200rpm
